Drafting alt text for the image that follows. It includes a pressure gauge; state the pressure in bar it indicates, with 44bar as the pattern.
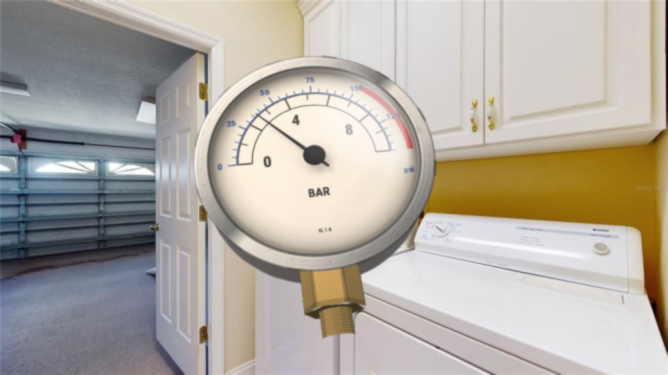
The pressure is 2.5bar
